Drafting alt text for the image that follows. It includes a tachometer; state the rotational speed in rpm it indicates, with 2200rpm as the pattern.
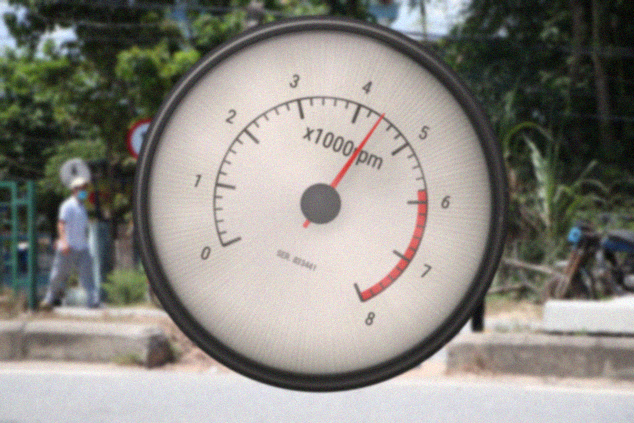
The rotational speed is 4400rpm
